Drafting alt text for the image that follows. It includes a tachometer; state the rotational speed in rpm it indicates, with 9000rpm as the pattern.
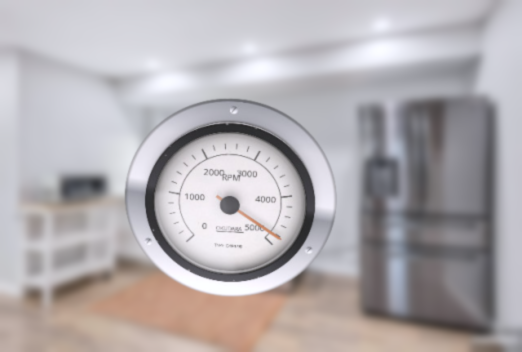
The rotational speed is 4800rpm
